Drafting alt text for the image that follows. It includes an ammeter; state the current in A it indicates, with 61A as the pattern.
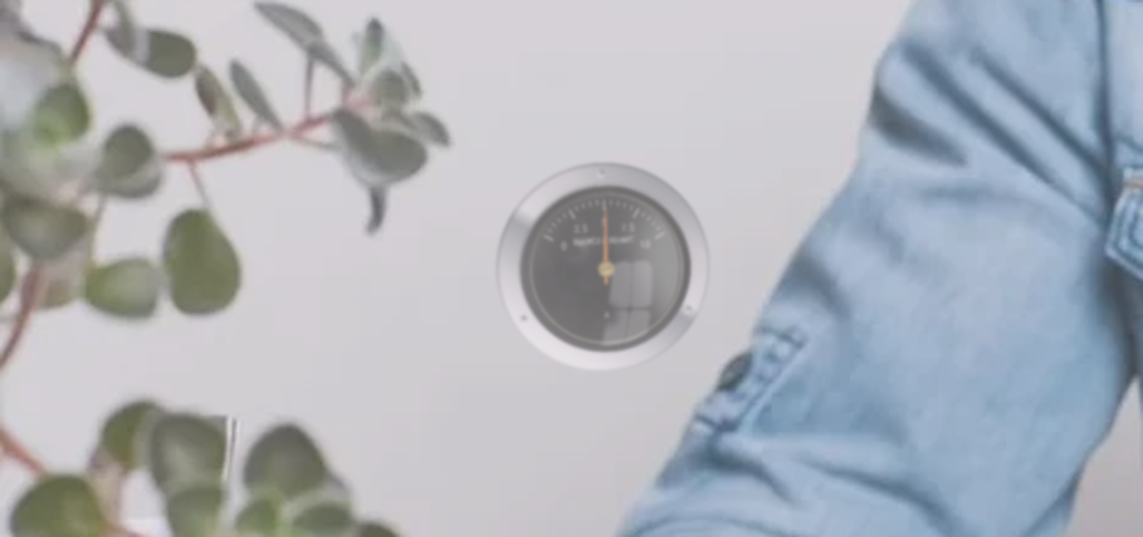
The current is 5A
